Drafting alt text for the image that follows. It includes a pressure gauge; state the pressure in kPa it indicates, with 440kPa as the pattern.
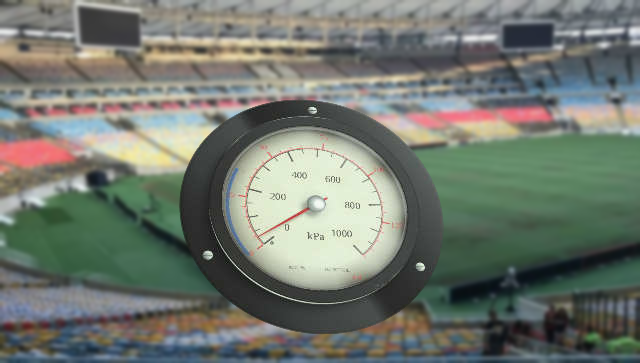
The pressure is 25kPa
